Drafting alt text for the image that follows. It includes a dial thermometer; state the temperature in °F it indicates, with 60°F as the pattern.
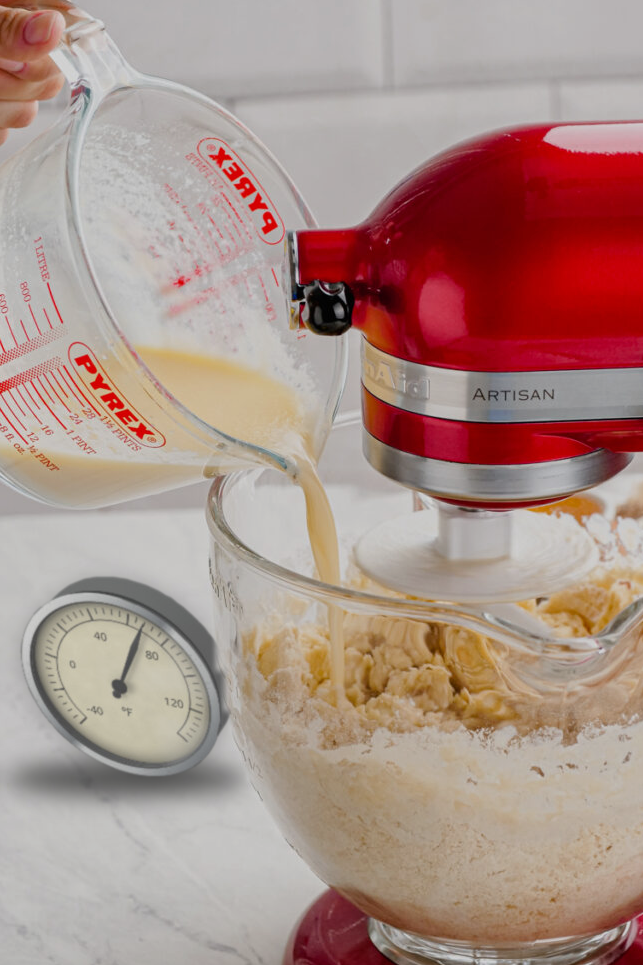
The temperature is 68°F
